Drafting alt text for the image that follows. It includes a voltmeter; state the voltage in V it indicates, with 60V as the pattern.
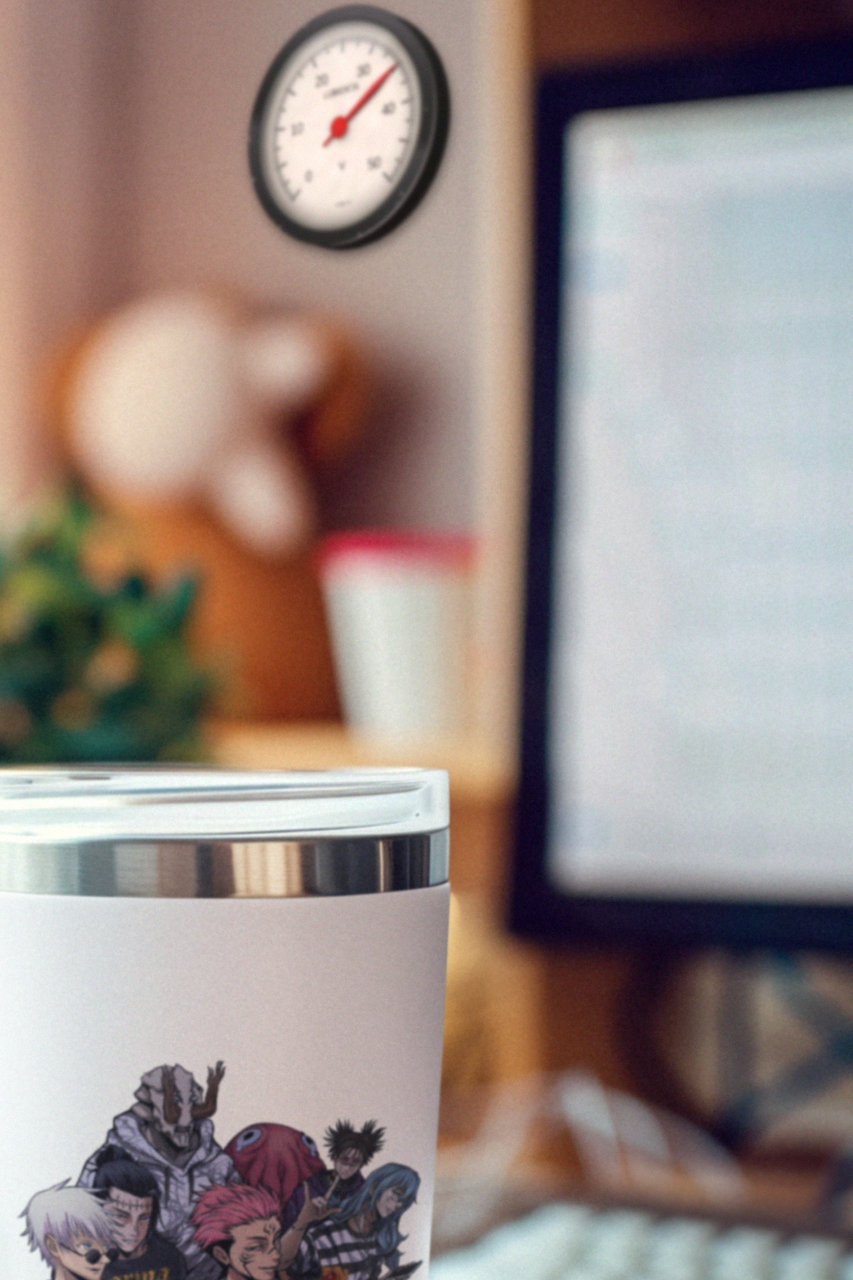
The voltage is 35V
